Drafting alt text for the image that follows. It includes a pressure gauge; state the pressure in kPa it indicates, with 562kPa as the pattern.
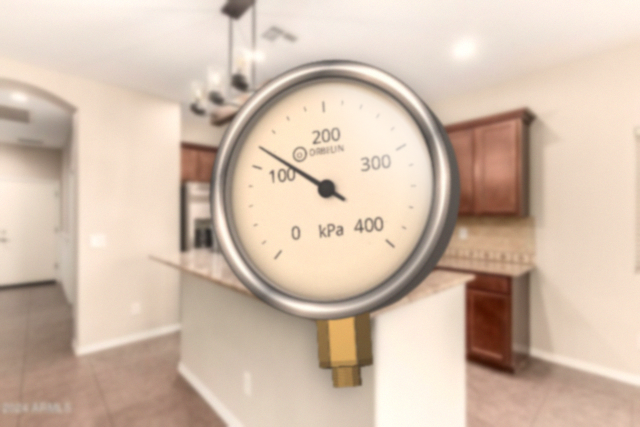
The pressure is 120kPa
